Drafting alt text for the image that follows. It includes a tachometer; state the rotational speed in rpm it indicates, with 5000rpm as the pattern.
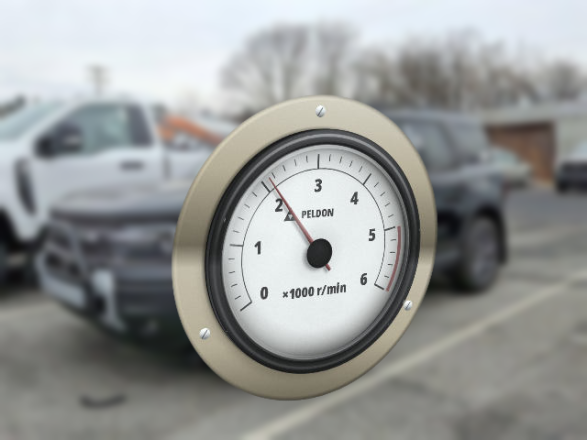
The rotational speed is 2100rpm
